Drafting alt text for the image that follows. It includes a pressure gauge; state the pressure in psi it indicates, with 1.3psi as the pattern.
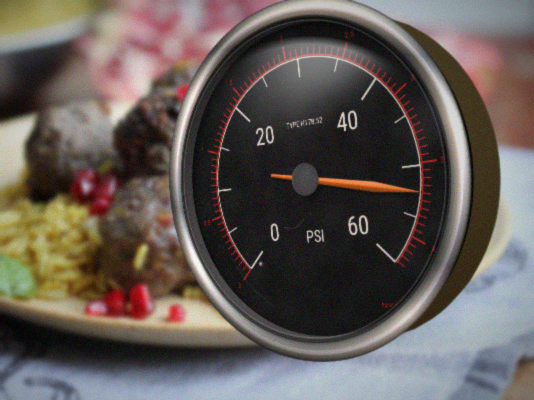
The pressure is 52.5psi
